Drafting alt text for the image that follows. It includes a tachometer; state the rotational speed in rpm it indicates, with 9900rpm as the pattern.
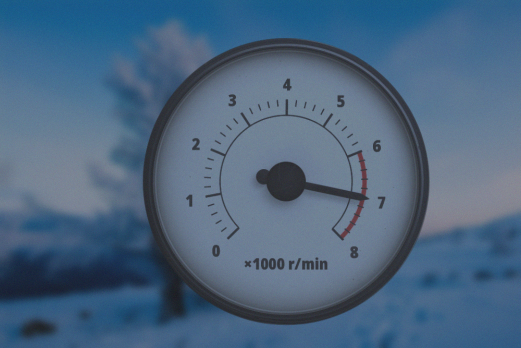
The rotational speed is 7000rpm
